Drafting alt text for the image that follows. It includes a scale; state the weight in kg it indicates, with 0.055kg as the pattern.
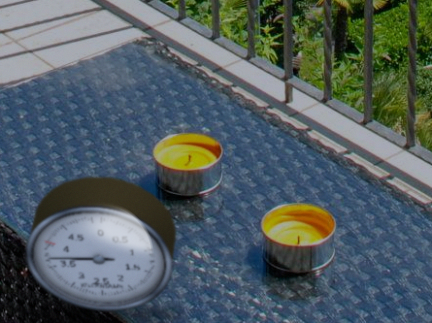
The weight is 3.75kg
